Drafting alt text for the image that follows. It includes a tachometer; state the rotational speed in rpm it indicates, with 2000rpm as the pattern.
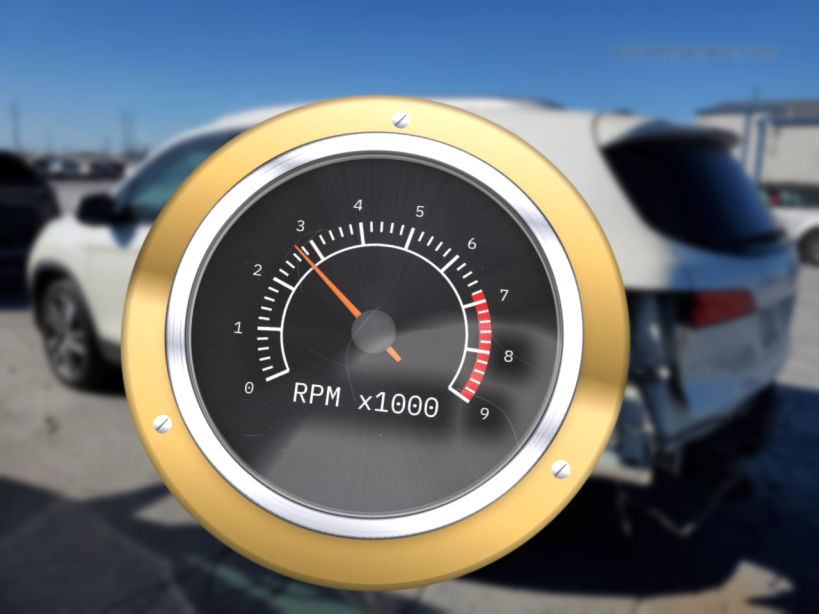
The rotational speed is 2700rpm
